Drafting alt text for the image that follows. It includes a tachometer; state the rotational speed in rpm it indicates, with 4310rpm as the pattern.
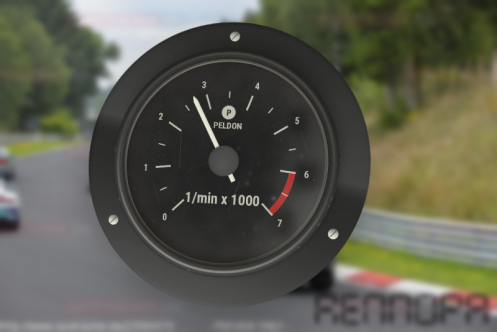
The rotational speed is 2750rpm
